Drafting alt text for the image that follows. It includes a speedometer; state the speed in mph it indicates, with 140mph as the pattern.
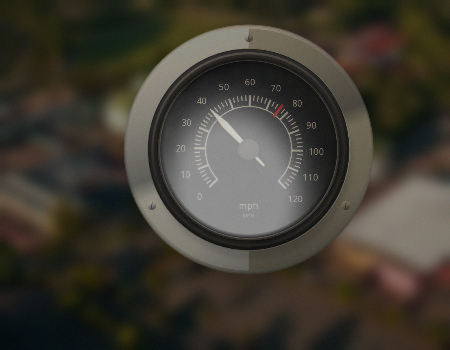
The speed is 40mph
